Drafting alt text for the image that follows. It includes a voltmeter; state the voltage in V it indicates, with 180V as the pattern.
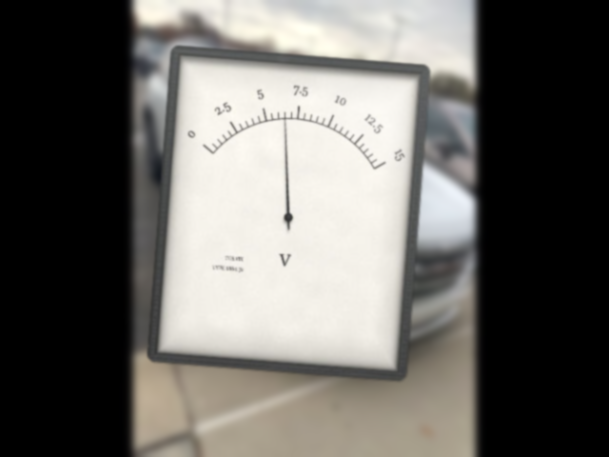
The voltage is 6.5V
